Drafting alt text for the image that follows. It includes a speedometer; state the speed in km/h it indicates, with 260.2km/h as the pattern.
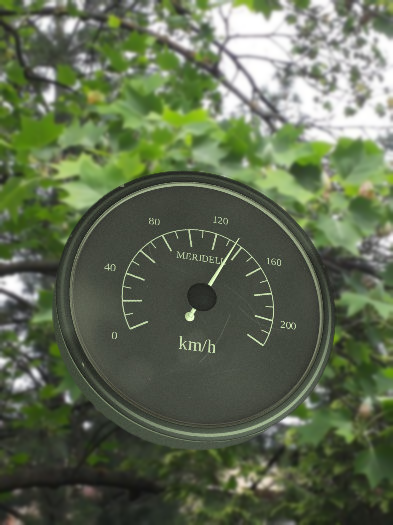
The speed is 135km/h
